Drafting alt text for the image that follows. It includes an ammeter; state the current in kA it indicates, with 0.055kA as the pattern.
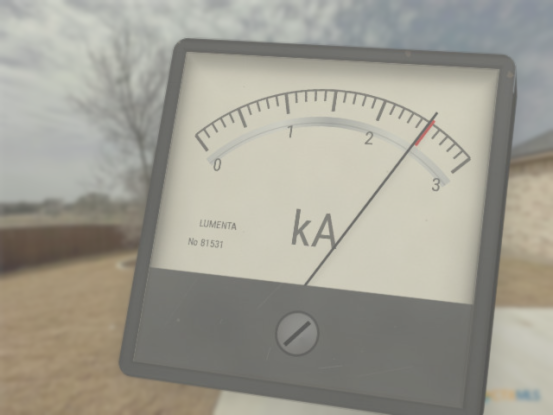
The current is 2.5kA
